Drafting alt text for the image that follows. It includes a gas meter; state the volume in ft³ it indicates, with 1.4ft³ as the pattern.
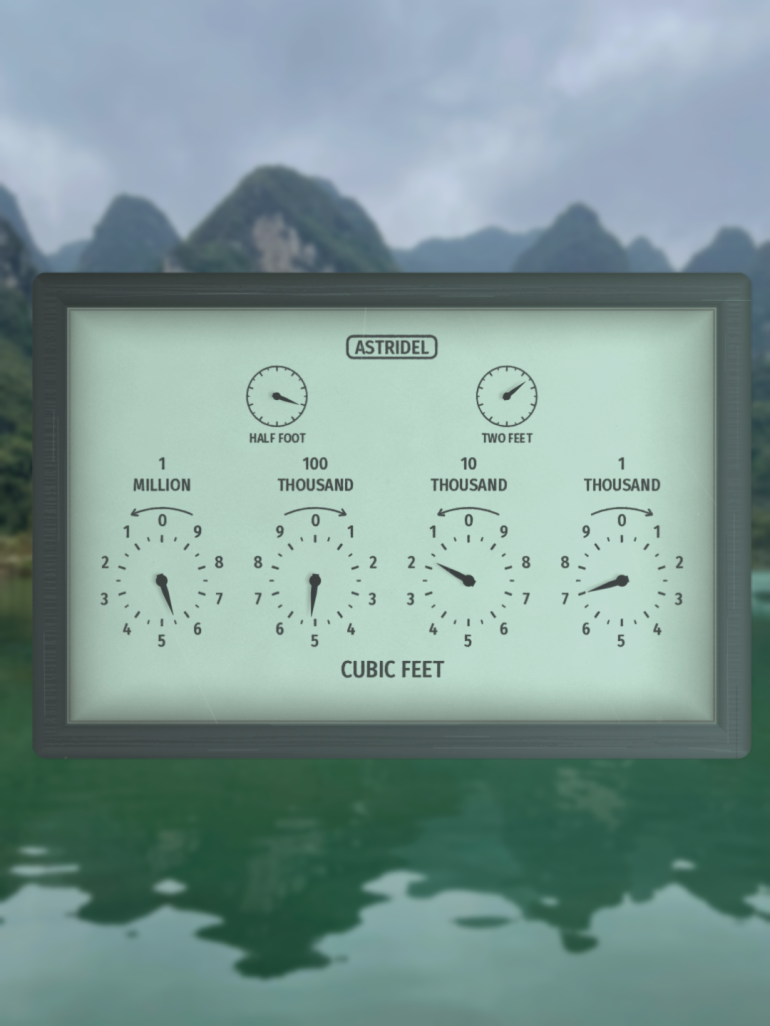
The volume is 551700ft³
